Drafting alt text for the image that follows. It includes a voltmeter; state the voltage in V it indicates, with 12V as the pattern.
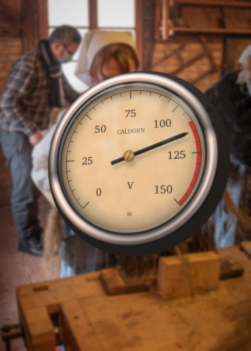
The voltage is 115V
